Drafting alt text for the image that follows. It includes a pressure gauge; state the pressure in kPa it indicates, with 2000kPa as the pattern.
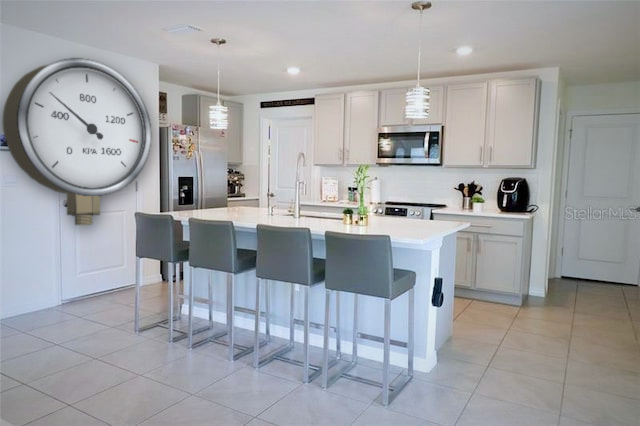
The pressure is 500kPa
